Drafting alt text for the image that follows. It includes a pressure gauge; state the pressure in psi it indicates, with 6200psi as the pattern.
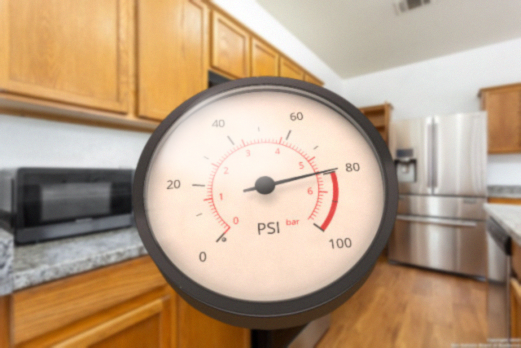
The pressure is 80psi
